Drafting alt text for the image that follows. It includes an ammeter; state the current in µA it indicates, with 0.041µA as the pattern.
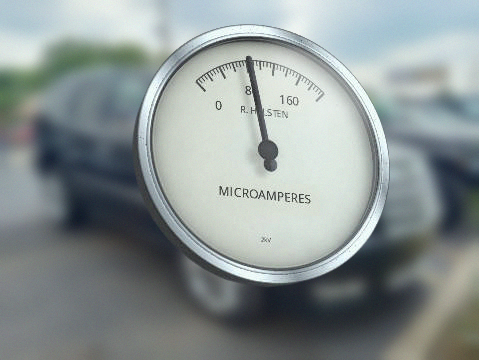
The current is 80µA
